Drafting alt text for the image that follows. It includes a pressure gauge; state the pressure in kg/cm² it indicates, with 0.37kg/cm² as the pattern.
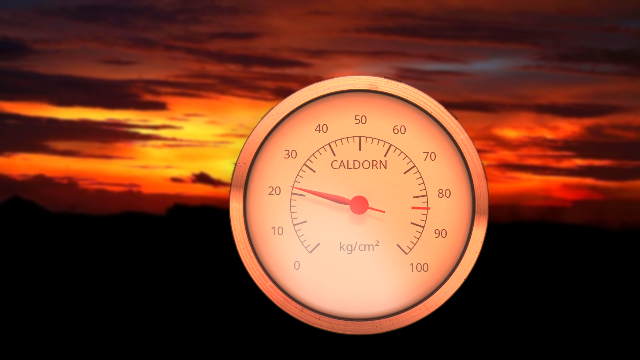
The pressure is 22kg/cm²
